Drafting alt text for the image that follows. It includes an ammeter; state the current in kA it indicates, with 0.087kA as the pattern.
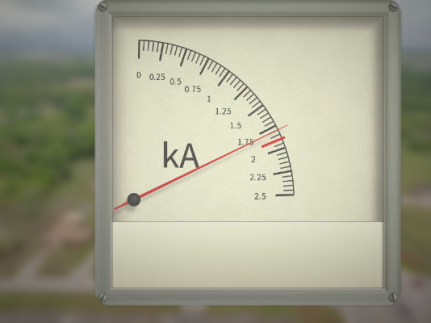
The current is 1.8kA
